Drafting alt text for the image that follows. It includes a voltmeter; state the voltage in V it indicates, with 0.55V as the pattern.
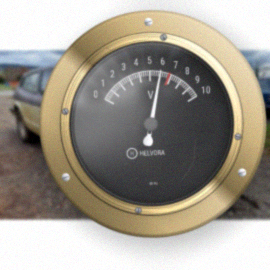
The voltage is 6V
